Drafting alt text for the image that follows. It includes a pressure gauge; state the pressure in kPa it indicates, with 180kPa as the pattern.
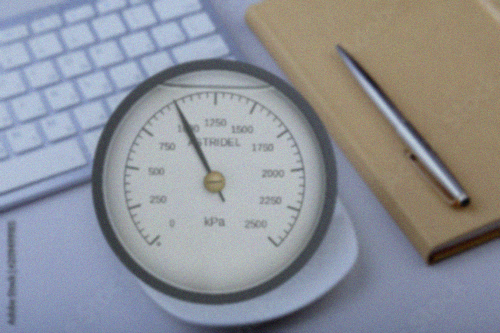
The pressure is 1000kPa
